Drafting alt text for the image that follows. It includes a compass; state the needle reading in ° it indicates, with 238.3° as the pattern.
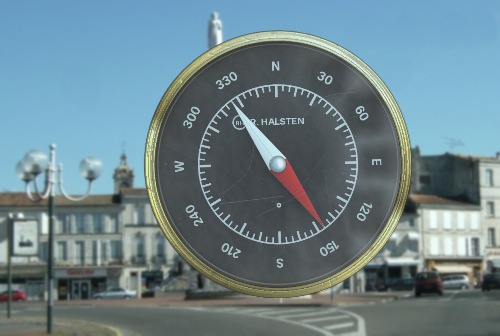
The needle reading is 145°
